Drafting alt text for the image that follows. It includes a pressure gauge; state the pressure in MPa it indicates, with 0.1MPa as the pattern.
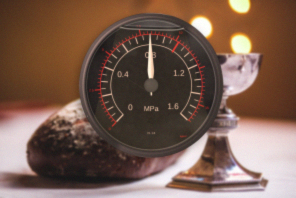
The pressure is 0.8MPa
